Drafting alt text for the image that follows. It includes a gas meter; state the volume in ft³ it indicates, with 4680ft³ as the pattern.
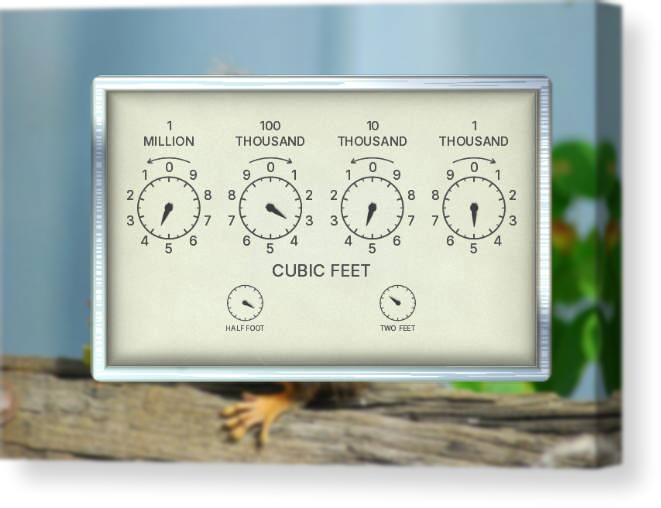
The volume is 434500ft³
